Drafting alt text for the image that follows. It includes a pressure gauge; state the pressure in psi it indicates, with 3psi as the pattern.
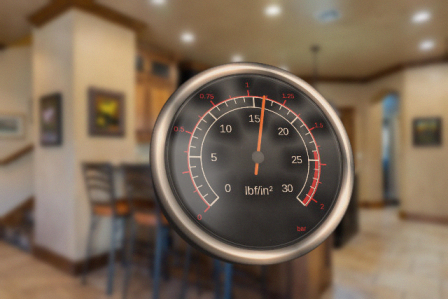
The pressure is 16psi
